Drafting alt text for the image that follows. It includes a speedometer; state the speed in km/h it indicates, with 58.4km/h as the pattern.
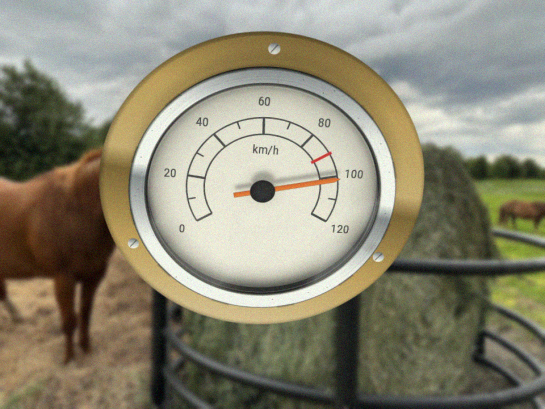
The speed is 100km/h
